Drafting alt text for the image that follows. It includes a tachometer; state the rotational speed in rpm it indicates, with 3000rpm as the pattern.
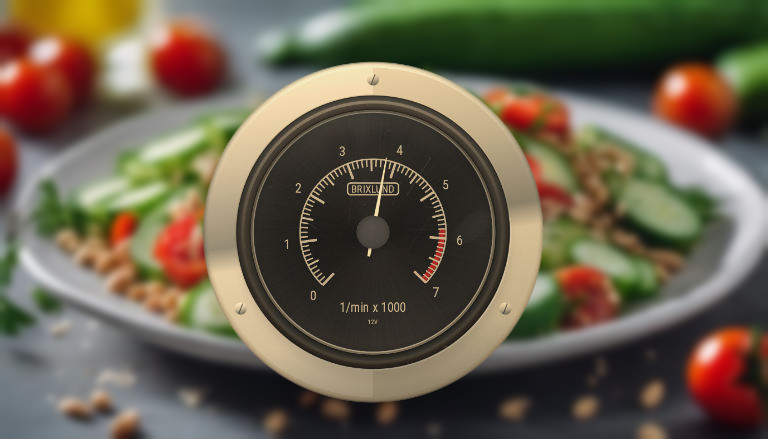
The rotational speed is 3800rpm
